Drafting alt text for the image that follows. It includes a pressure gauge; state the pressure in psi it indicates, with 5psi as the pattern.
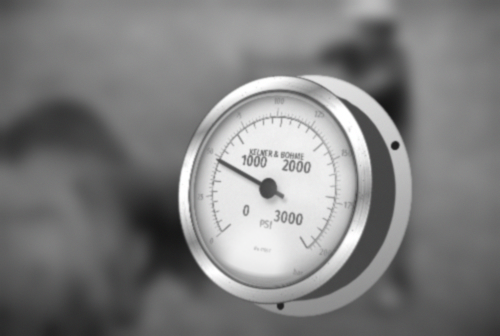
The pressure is 700psi
